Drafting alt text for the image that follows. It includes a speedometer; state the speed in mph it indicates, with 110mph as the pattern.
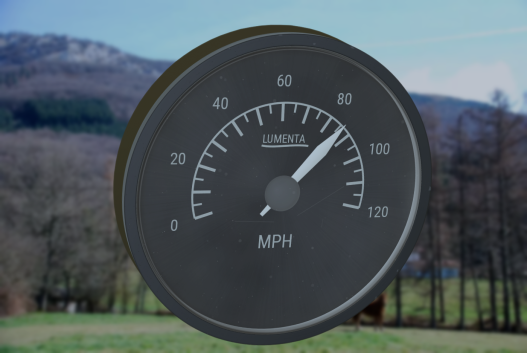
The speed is 85mph
